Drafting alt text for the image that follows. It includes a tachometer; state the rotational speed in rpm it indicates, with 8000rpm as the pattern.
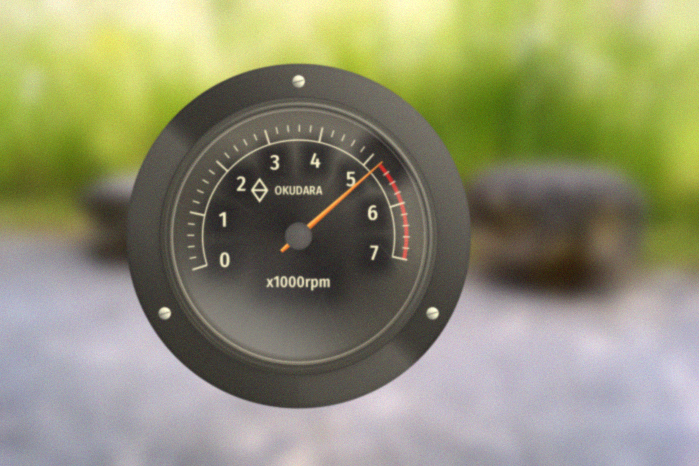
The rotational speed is 5200rpm
